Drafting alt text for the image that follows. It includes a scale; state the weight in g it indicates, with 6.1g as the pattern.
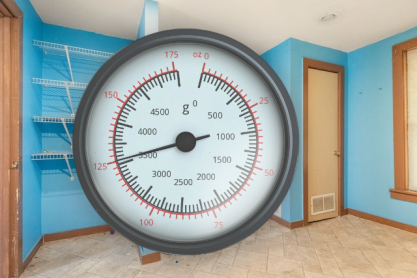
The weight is 3550g
